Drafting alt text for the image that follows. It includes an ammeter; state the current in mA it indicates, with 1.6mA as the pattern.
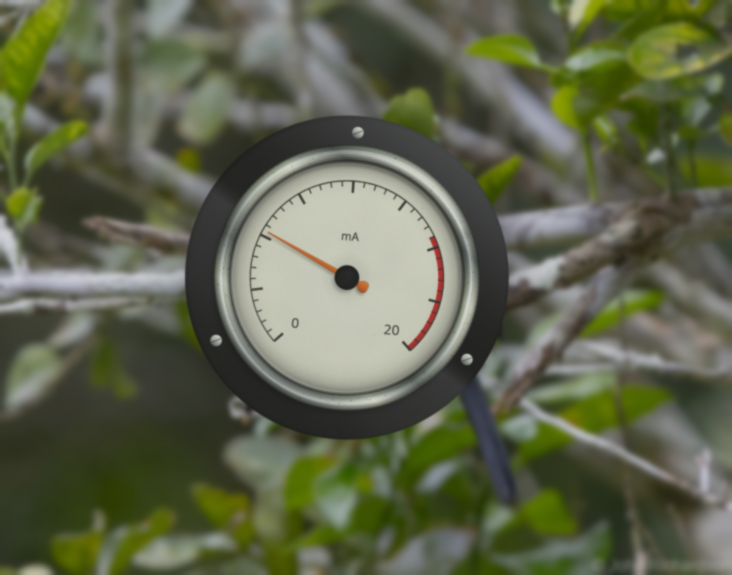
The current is 5.25mA
